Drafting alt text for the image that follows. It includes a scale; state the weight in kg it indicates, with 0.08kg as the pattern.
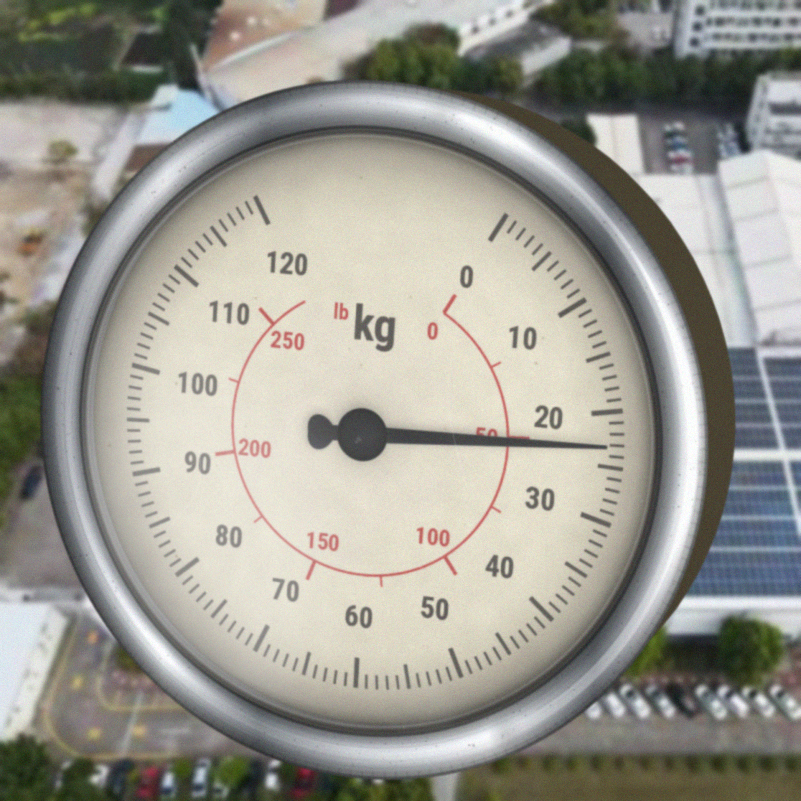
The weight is 23kg
